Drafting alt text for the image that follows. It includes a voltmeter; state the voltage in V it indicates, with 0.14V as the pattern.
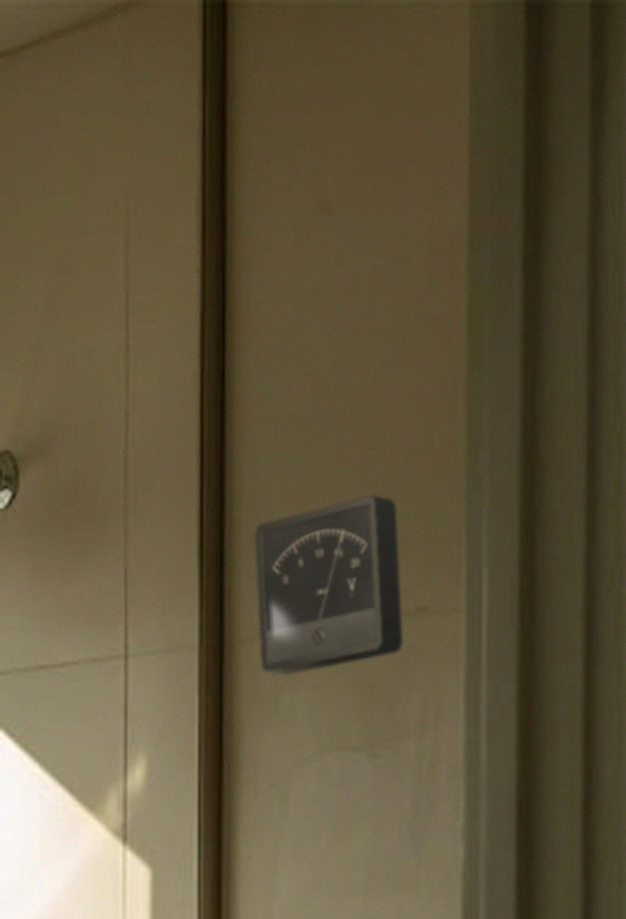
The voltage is 15V
